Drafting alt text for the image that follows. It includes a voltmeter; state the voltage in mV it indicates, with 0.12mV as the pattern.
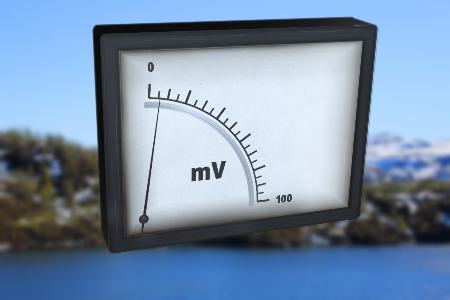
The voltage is 5mV
